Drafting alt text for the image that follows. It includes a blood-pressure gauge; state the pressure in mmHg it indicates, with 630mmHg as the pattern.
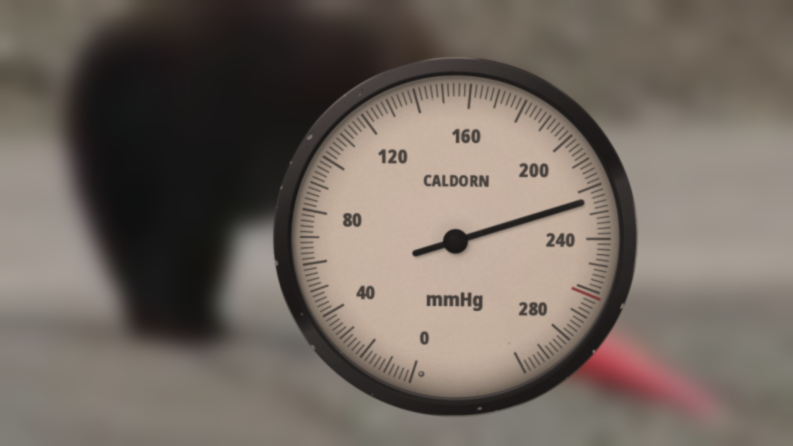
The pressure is 224mmHg
